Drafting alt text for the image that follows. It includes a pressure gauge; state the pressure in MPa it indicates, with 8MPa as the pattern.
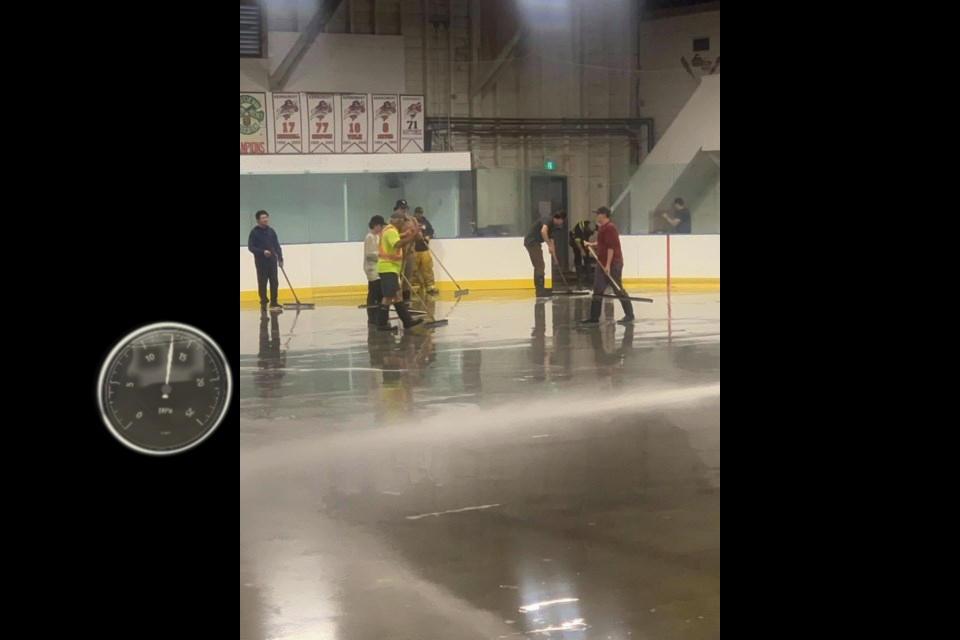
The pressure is 13MPa
